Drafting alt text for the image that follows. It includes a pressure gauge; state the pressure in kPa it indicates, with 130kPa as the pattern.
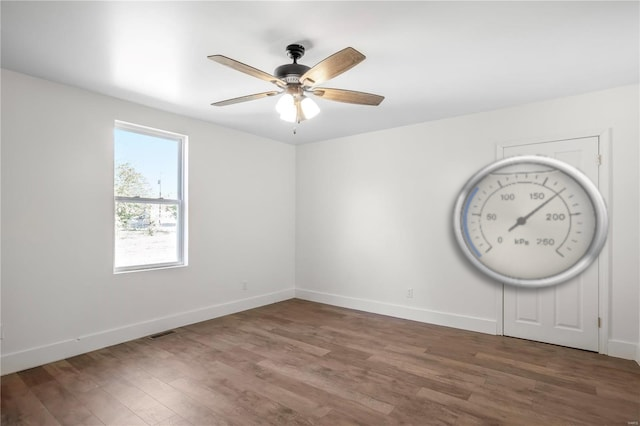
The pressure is 170kPa
